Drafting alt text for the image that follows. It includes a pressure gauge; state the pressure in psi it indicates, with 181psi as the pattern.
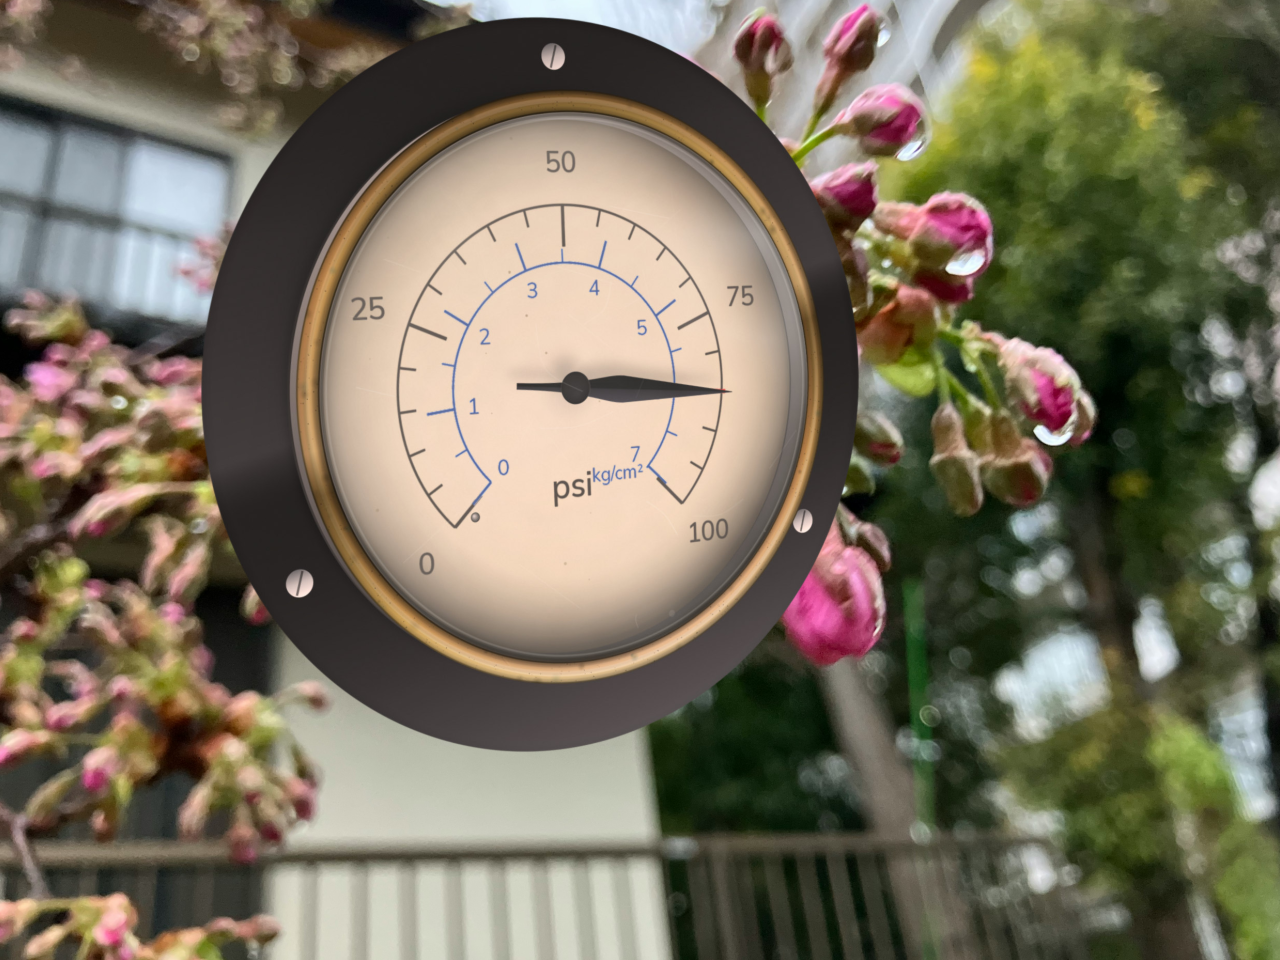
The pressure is 85psi
